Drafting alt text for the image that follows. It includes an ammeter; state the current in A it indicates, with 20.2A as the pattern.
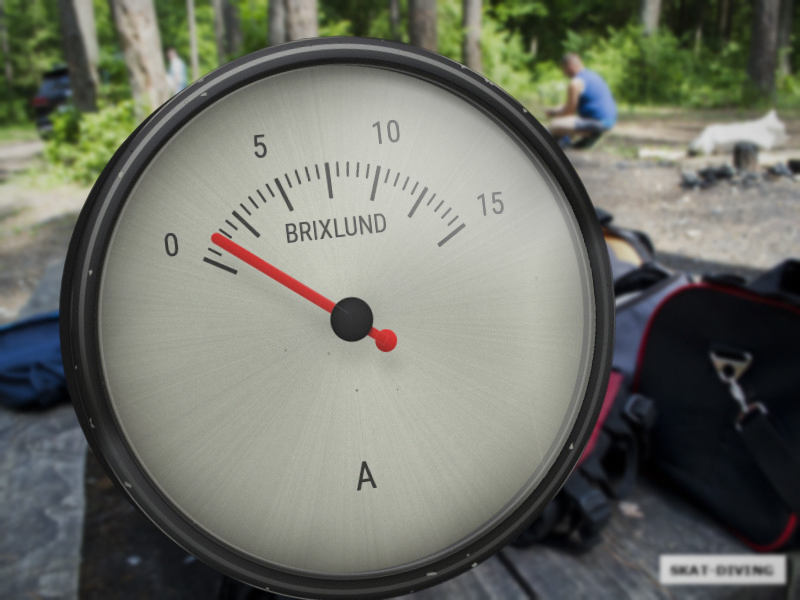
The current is 1A
